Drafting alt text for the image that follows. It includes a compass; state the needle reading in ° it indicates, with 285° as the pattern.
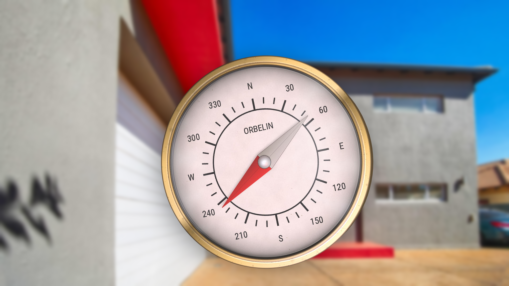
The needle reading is 235°
